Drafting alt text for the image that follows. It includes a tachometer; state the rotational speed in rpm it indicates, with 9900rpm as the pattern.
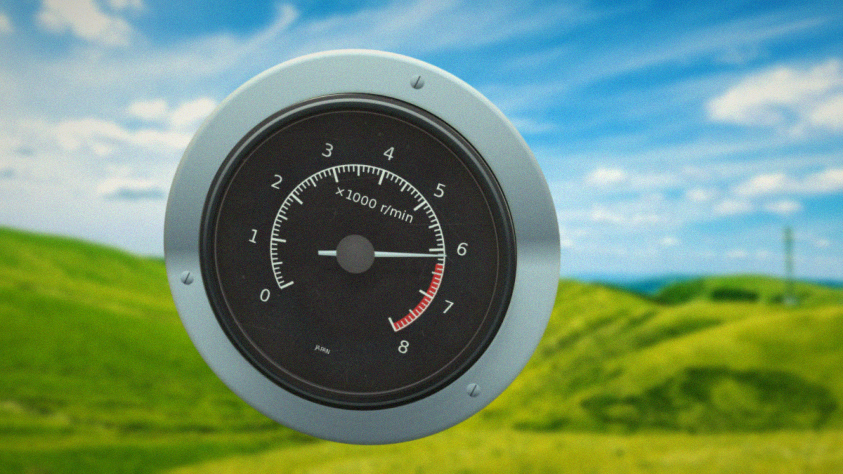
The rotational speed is 6100rpm
